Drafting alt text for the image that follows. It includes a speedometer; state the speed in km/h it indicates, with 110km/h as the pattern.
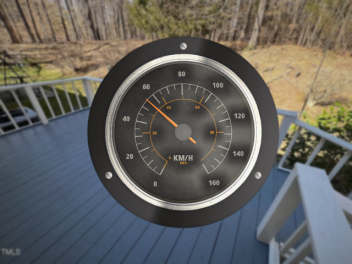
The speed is 55km/h
